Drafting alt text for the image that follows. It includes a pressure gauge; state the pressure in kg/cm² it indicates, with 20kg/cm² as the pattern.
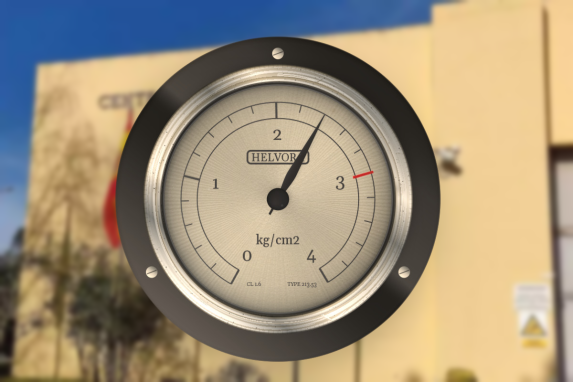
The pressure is 2.4kg/cm²
